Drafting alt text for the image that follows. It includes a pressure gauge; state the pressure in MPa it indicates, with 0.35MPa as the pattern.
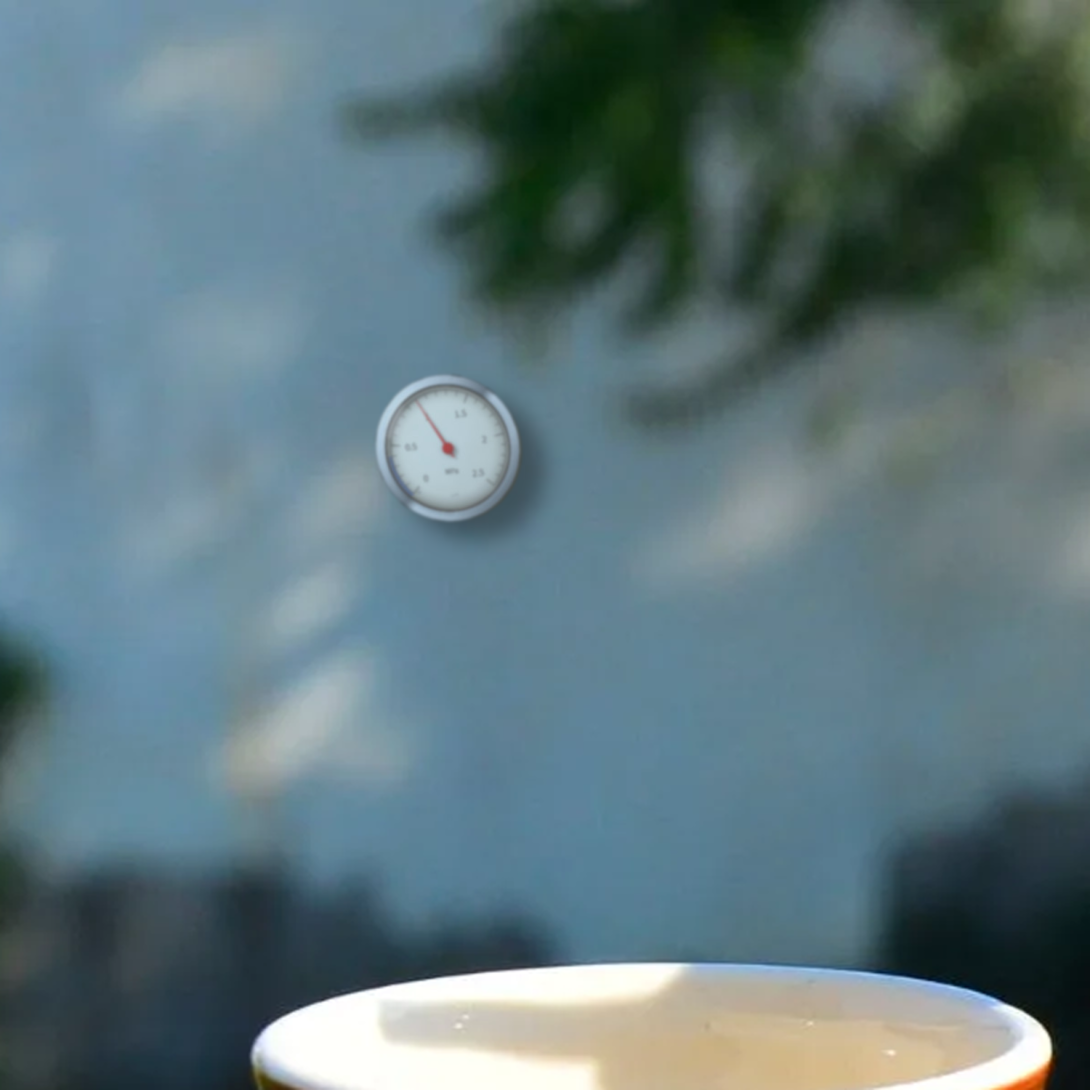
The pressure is 1MPa
